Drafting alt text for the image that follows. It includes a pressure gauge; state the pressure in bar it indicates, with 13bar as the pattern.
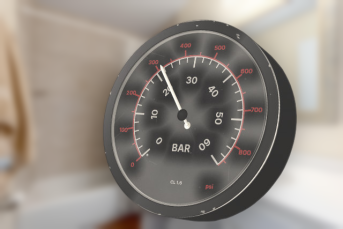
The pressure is 22bar
